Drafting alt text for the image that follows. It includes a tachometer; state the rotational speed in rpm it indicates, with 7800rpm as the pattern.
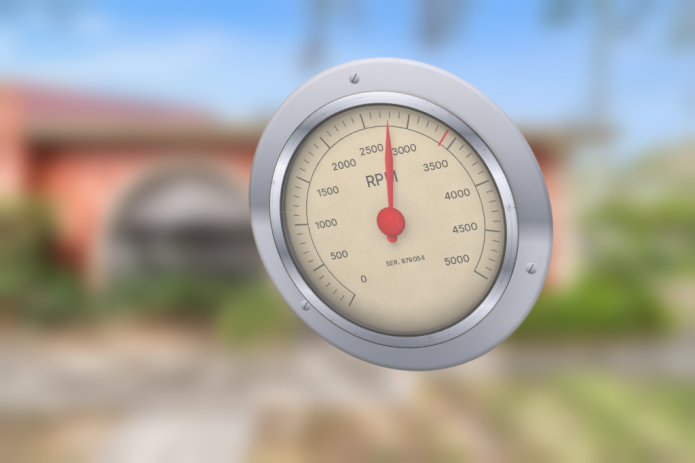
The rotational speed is 2800rpm
